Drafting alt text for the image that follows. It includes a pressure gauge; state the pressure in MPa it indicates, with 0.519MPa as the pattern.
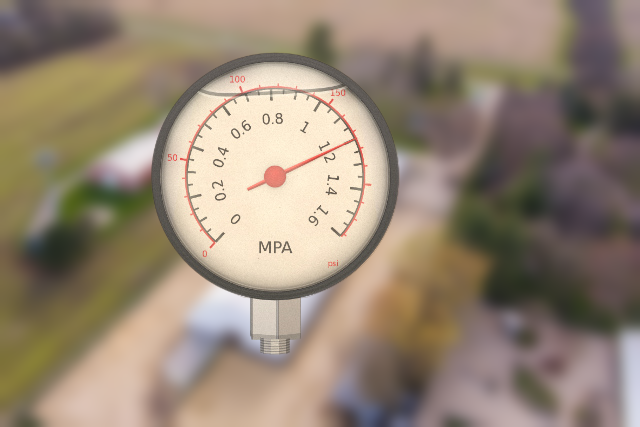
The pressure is 1.2MPa
